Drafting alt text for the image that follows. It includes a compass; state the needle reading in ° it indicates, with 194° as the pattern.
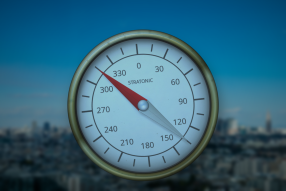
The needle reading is 315°
